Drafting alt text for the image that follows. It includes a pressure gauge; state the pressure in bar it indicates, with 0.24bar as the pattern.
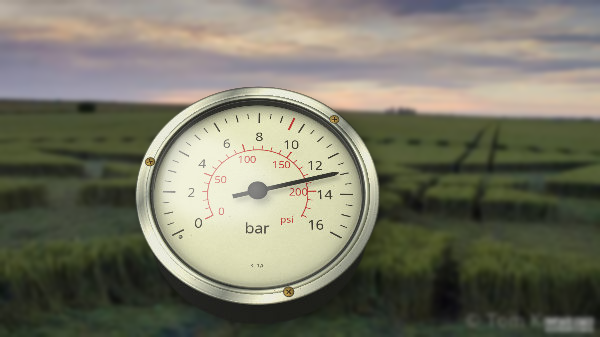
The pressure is 13bar
